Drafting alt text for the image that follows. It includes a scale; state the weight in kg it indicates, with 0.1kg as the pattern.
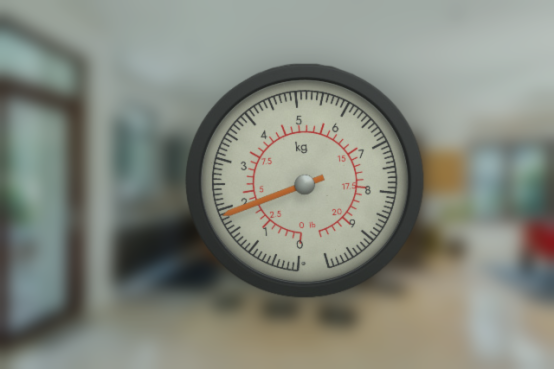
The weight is 1.9kg
